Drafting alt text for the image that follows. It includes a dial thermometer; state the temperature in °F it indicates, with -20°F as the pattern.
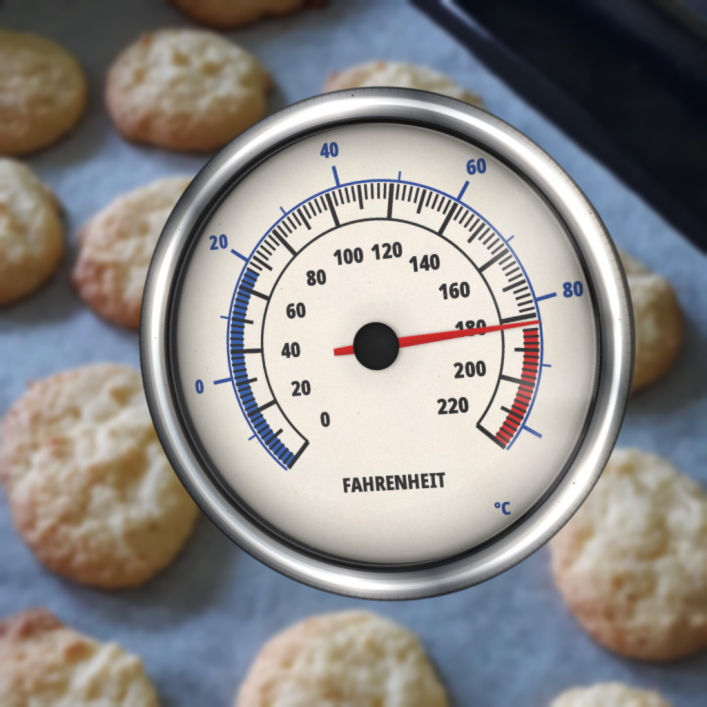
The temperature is 182°F
